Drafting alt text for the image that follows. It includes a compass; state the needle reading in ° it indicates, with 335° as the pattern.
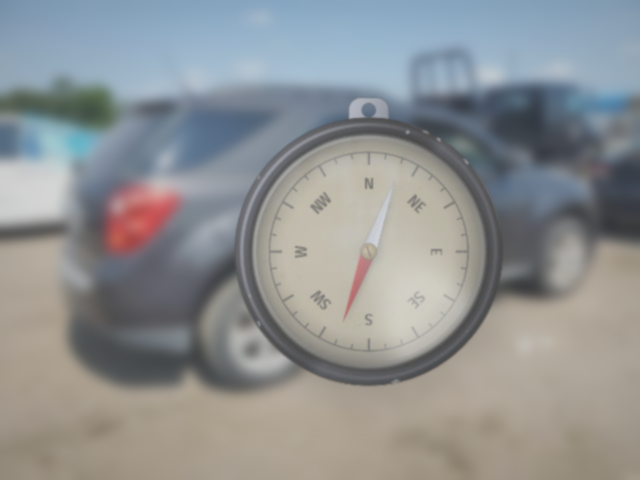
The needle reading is 200°
